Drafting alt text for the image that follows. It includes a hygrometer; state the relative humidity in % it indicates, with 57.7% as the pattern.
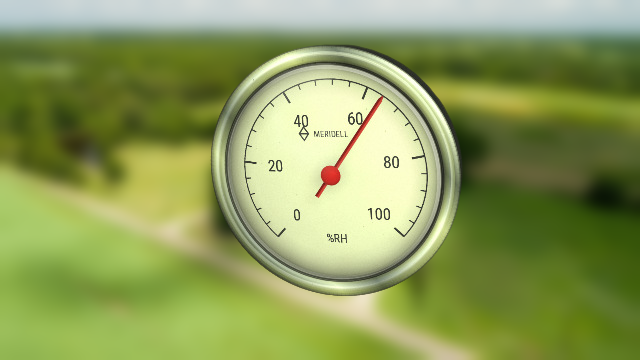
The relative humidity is 64%
